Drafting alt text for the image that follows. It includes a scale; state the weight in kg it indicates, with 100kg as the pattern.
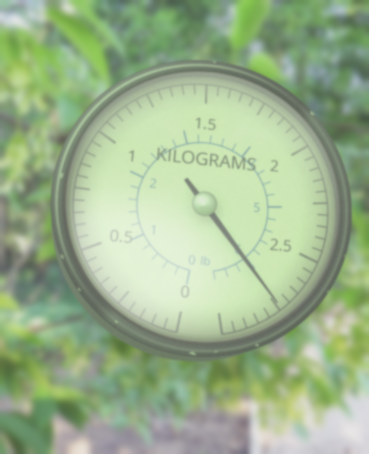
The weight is 2.75kg
